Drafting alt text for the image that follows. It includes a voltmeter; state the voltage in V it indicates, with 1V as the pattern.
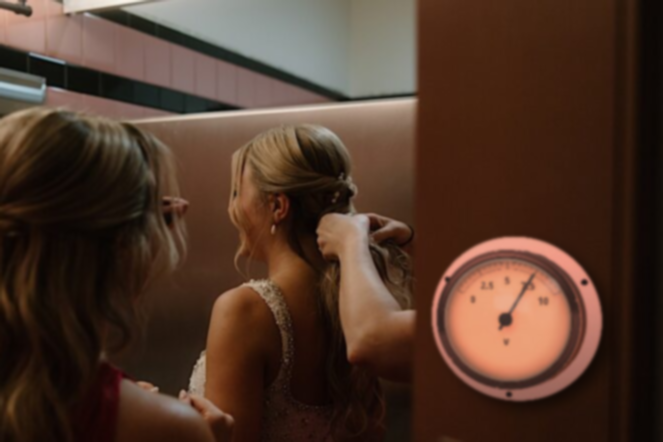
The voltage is 7.5V
